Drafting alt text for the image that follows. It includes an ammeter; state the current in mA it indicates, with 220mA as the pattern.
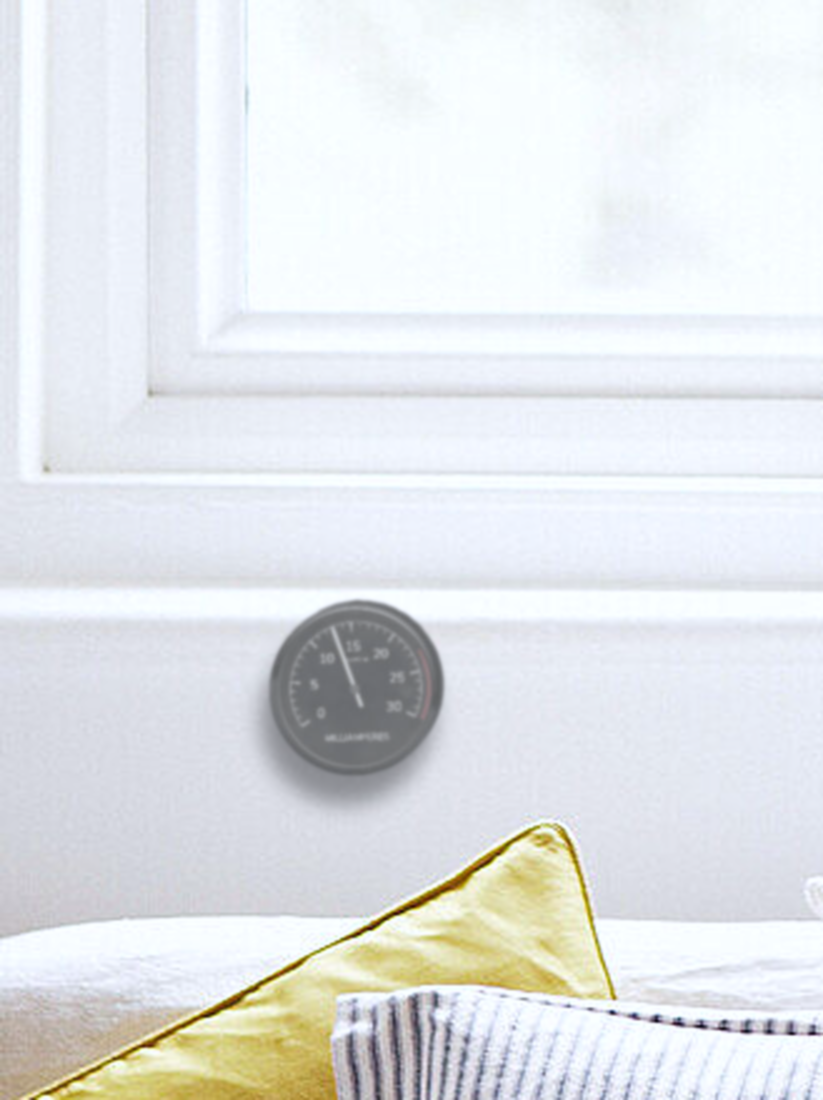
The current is 13mA
